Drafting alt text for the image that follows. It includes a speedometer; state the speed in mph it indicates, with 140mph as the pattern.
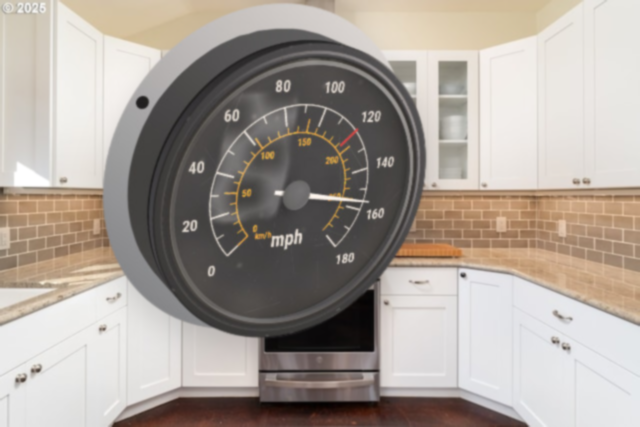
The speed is 155mph
